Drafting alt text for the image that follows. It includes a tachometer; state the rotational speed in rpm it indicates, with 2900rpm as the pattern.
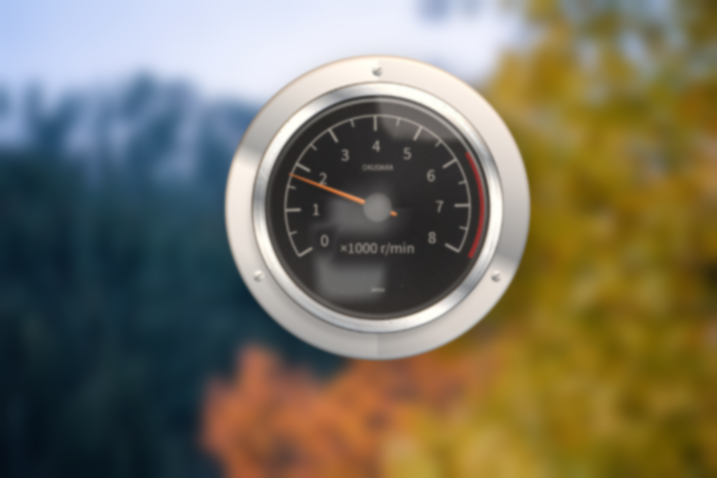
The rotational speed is 1750rpm
